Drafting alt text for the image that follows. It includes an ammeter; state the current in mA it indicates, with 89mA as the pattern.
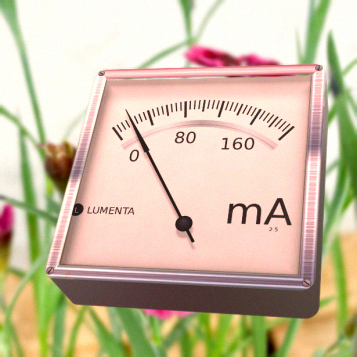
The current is 20mA
